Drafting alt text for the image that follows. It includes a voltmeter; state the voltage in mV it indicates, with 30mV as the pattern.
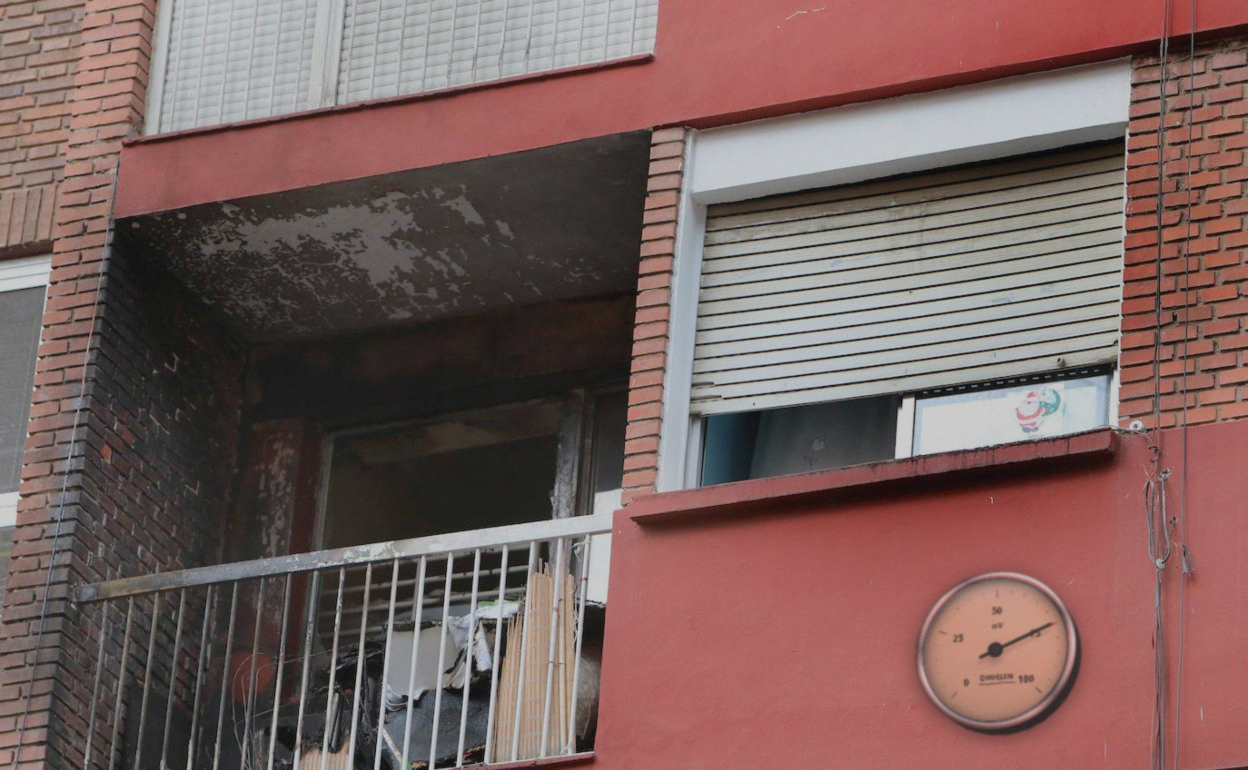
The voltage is 75mV
